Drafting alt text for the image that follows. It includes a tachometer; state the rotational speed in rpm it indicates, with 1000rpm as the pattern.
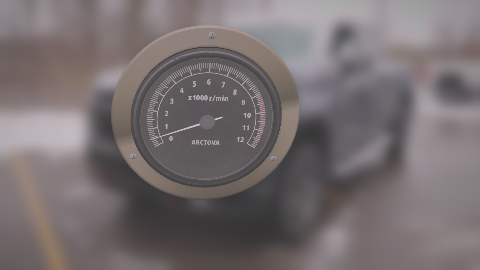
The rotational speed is 500rpm
